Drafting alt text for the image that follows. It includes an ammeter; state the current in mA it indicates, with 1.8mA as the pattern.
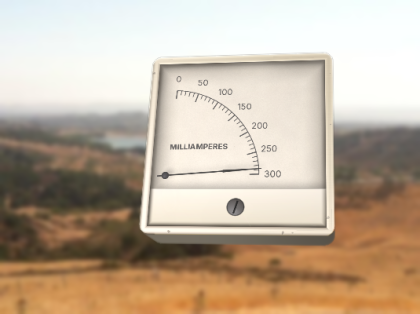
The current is 290mA
